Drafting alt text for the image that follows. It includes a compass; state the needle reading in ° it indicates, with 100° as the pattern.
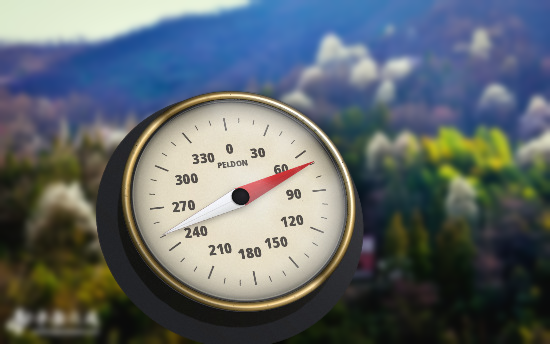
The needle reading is 70°
